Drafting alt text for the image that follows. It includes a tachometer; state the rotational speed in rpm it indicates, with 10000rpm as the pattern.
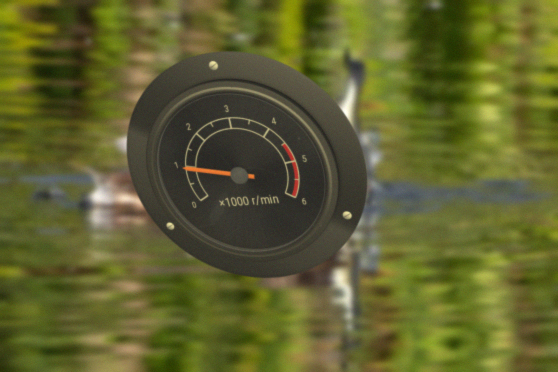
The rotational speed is 1000rpm
